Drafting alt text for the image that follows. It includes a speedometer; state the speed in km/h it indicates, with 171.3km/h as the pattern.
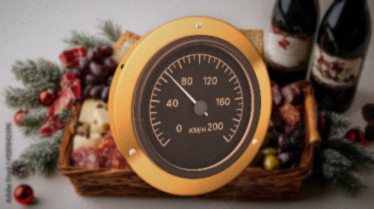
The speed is 65km/h
